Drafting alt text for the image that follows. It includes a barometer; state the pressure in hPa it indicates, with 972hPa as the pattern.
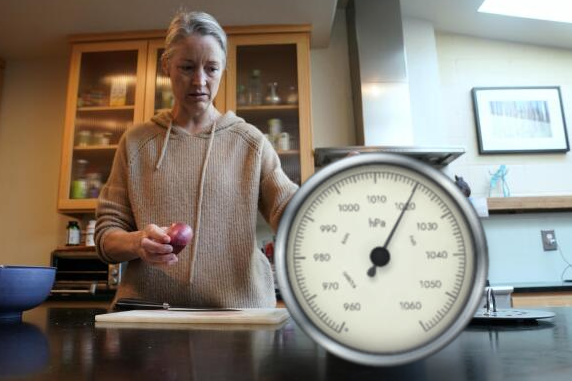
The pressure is 1020hPa
